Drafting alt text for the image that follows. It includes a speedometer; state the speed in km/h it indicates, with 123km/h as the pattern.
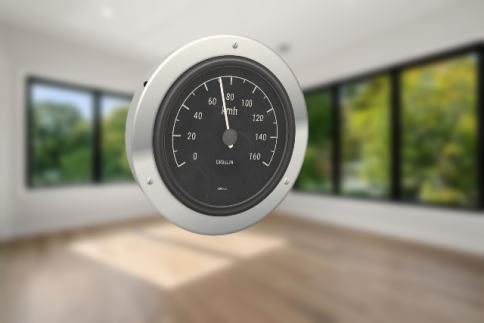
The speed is 70km/h
